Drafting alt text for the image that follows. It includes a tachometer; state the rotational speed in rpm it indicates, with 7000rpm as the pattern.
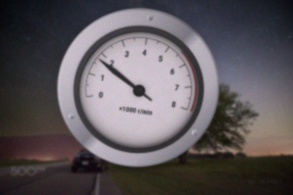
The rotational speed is 1750rpm
